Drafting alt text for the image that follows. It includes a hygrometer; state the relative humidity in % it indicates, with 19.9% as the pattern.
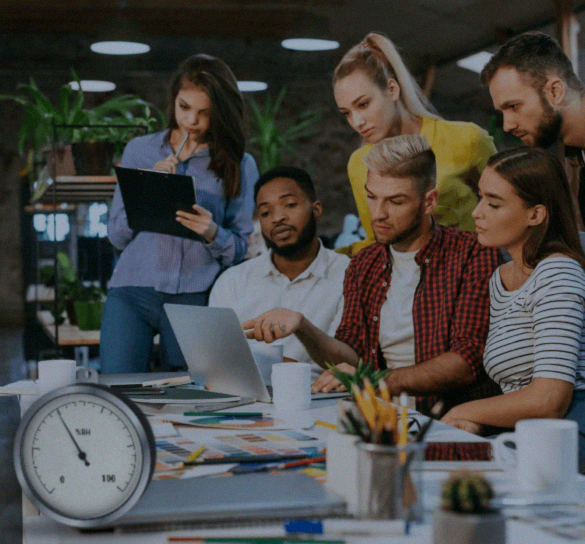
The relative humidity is 40%
